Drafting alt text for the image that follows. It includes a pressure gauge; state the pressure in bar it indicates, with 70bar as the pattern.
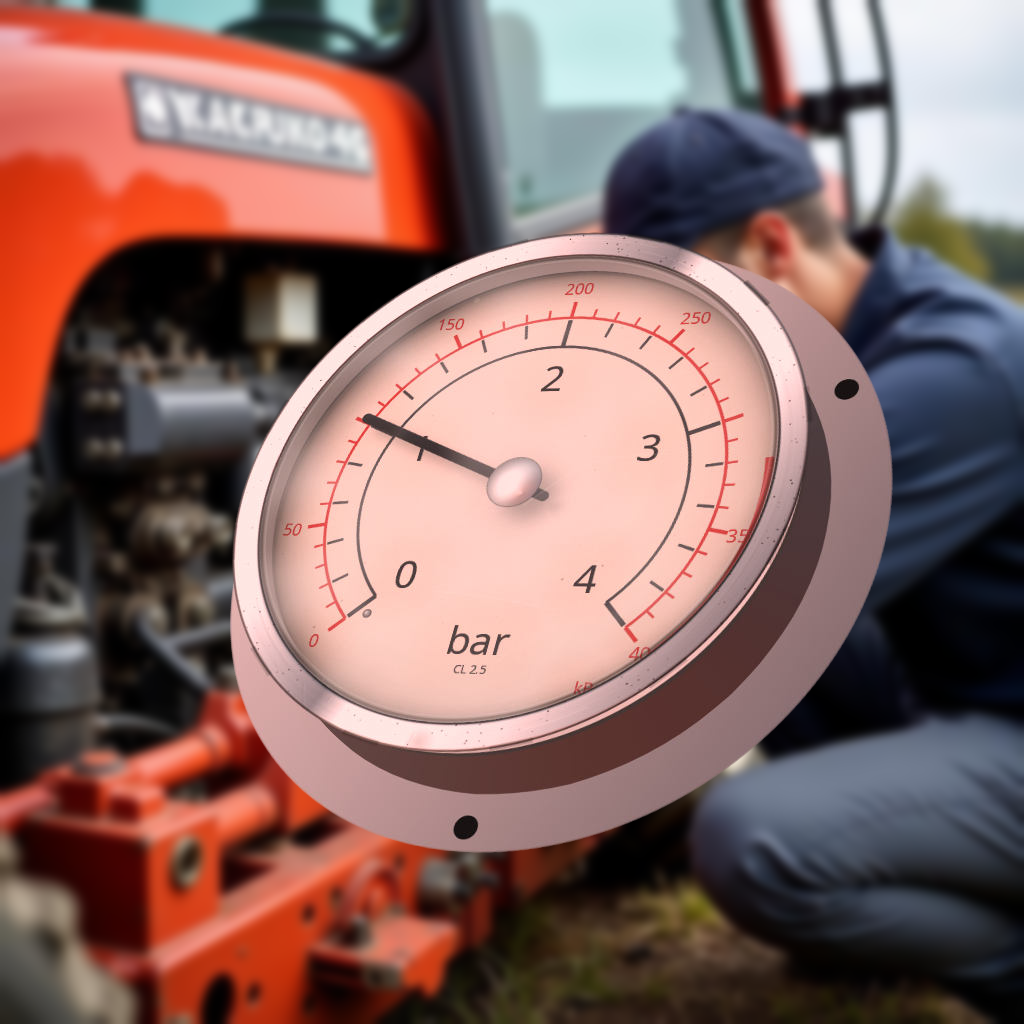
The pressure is 1bar
